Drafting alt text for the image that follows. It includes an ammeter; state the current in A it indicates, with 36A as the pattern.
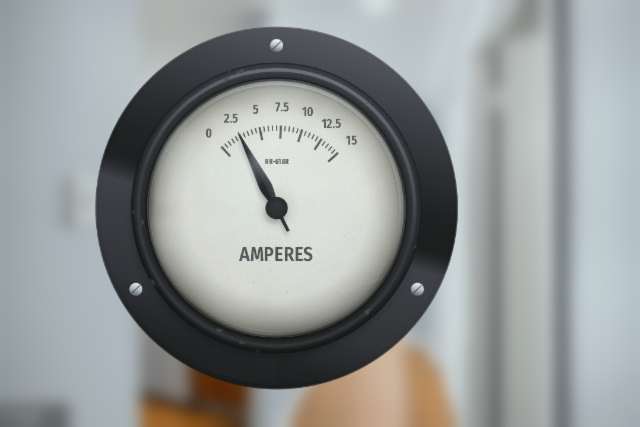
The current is 2.5A
